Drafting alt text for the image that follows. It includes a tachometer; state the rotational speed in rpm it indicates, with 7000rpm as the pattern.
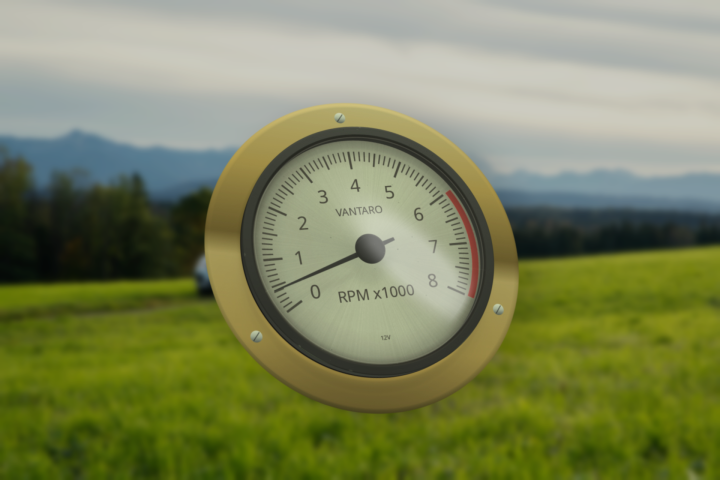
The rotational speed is 400rpm
